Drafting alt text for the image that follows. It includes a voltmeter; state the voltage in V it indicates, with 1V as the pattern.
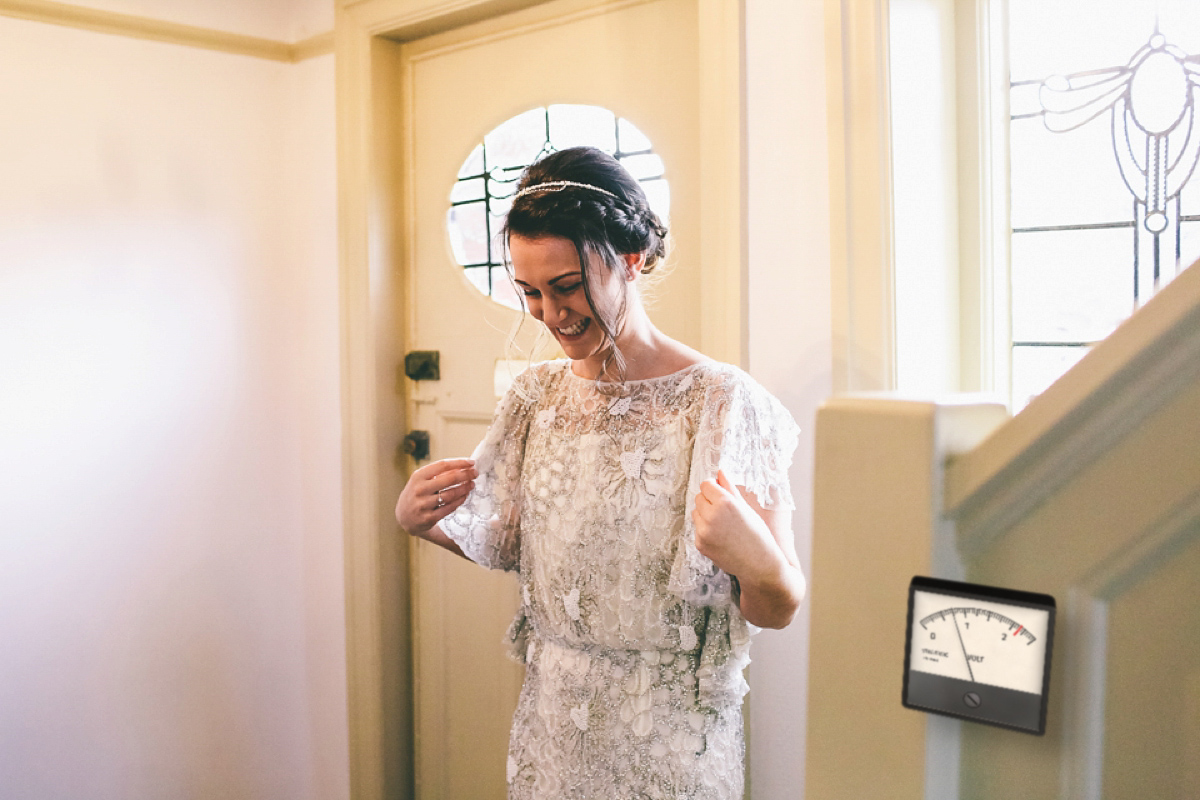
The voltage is 0.75V
